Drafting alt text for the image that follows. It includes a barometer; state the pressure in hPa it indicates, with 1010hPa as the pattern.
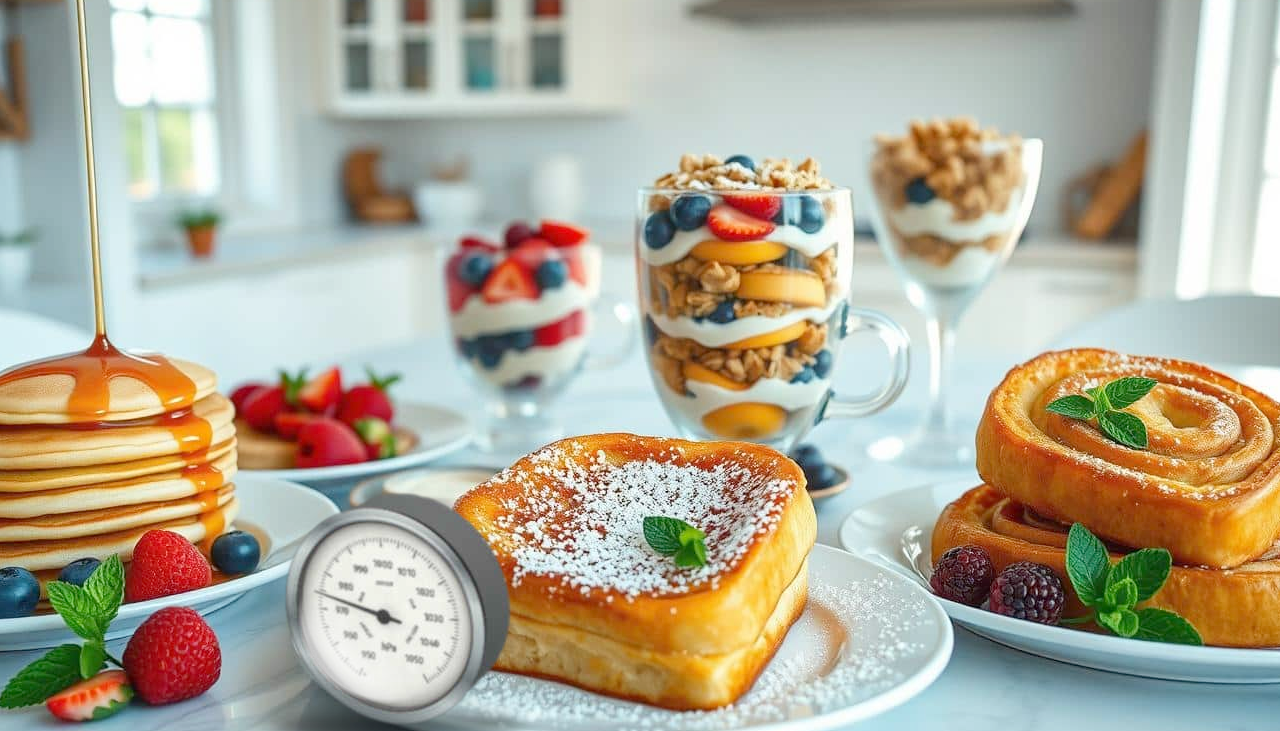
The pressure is 975hPa
